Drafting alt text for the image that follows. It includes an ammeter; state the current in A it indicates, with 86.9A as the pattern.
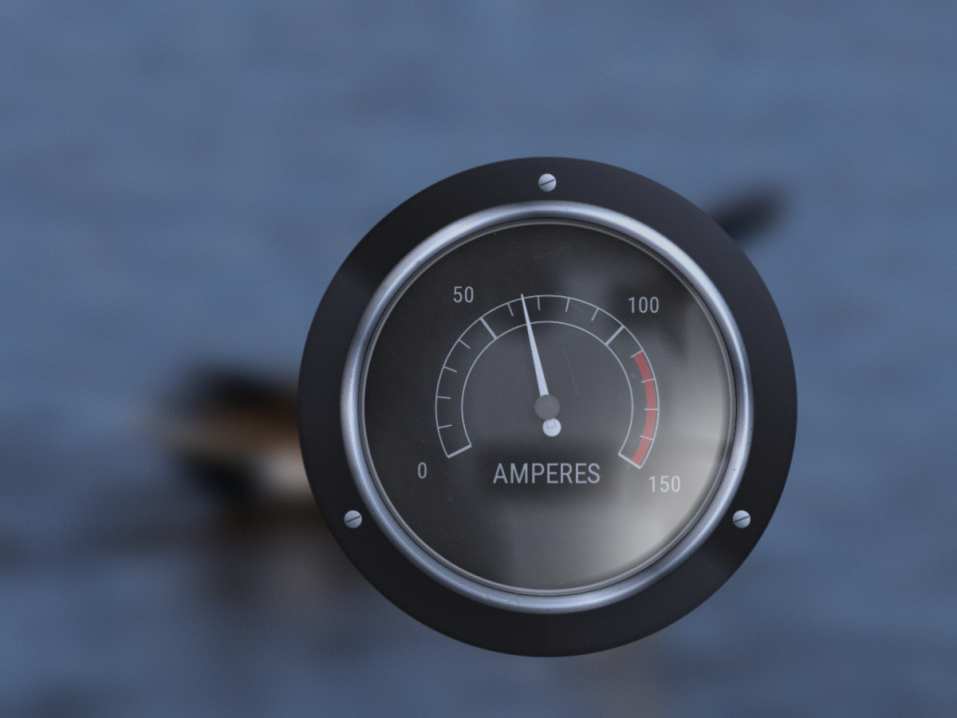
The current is 65A
